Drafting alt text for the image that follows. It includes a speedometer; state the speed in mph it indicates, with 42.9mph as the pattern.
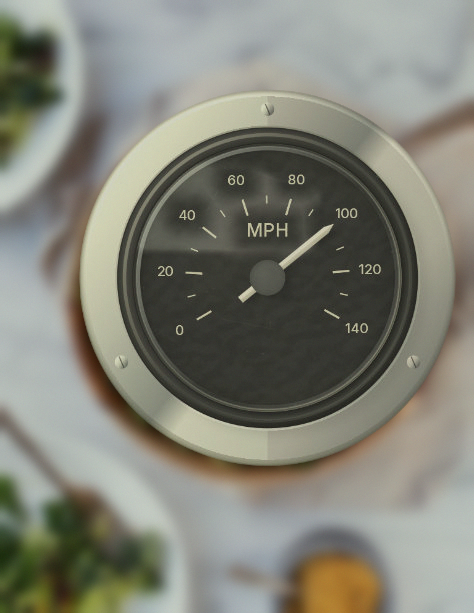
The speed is 100mph
